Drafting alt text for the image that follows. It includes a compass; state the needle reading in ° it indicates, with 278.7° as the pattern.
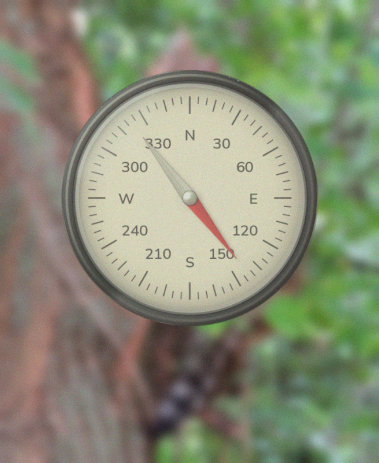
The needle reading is 142.5°
